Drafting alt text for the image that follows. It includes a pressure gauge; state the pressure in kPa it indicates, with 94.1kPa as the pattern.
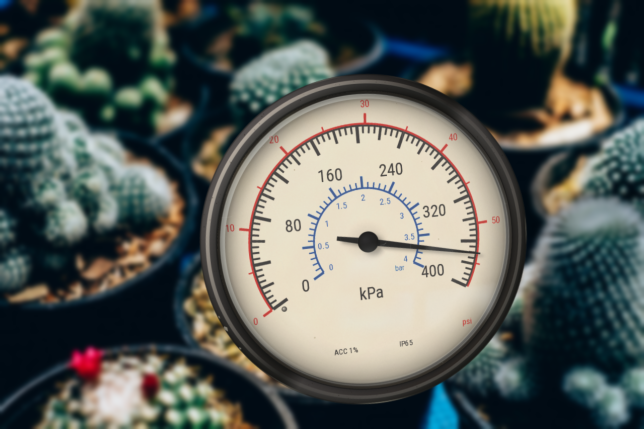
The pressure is 370kPa
